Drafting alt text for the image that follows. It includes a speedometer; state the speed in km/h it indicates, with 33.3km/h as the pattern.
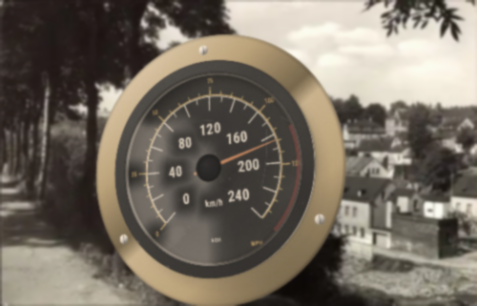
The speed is 185km/h
